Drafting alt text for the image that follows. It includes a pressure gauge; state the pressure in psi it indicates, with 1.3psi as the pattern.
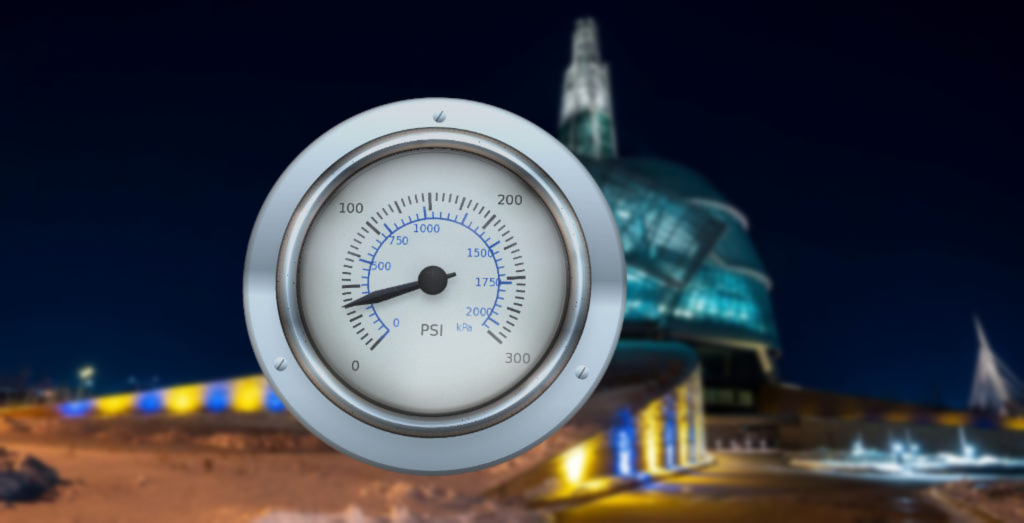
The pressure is 35psi
